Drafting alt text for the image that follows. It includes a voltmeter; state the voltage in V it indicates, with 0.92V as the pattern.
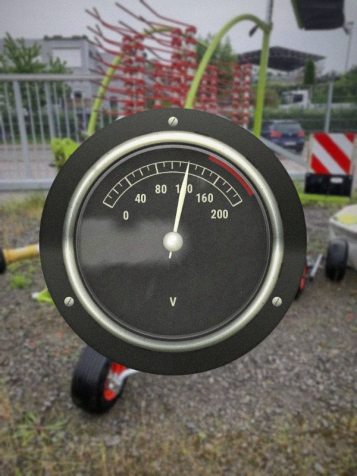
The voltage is 120V
